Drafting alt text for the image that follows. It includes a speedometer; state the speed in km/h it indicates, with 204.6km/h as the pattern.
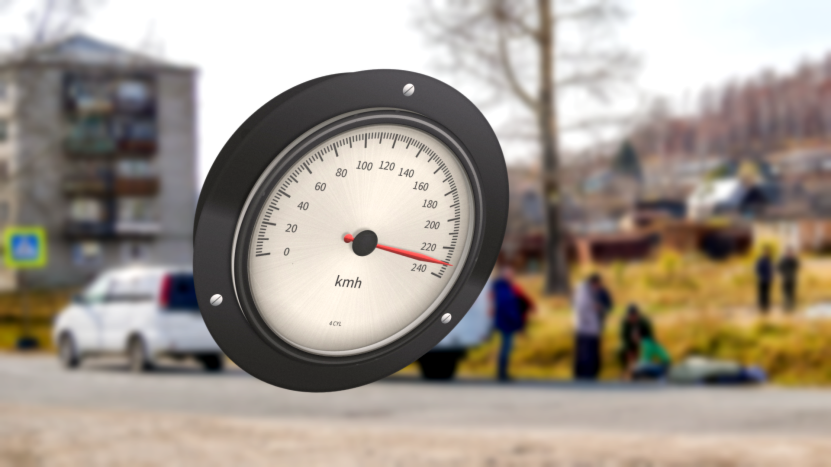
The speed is 230km/h
